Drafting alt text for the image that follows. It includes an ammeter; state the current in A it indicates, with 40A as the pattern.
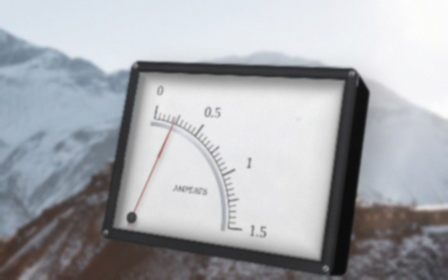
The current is 0.25A
